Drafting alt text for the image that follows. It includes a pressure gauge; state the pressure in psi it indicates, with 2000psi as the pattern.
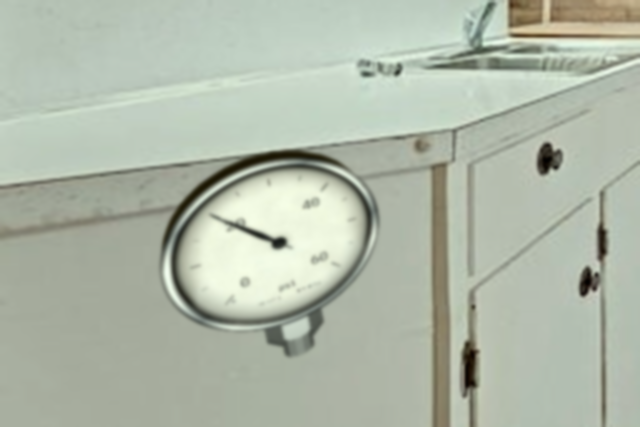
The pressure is 20psi
